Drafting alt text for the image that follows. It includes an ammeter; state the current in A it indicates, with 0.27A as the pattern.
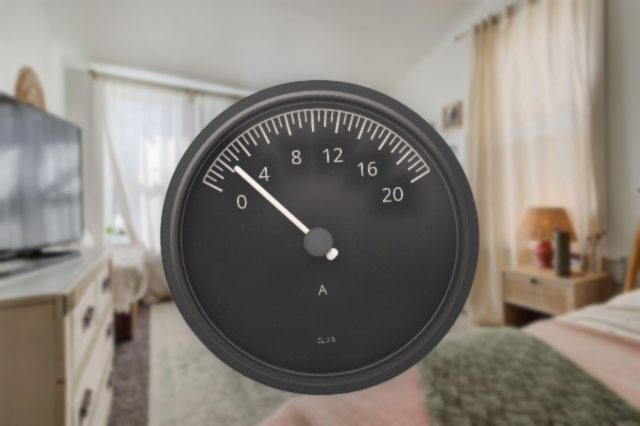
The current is 2.5A
